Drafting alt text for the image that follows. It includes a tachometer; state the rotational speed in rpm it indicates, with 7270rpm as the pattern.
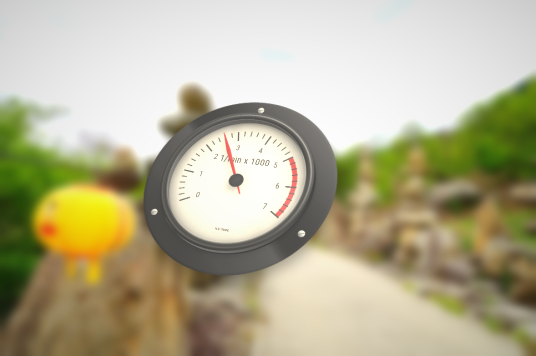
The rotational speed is 2600rpm
